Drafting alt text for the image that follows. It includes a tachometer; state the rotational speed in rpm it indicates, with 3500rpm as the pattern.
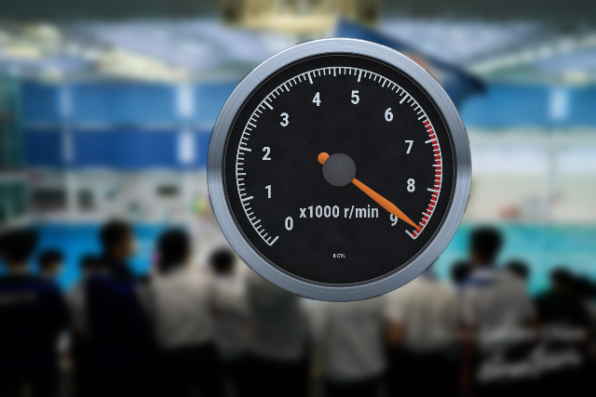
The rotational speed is 8800rpm
